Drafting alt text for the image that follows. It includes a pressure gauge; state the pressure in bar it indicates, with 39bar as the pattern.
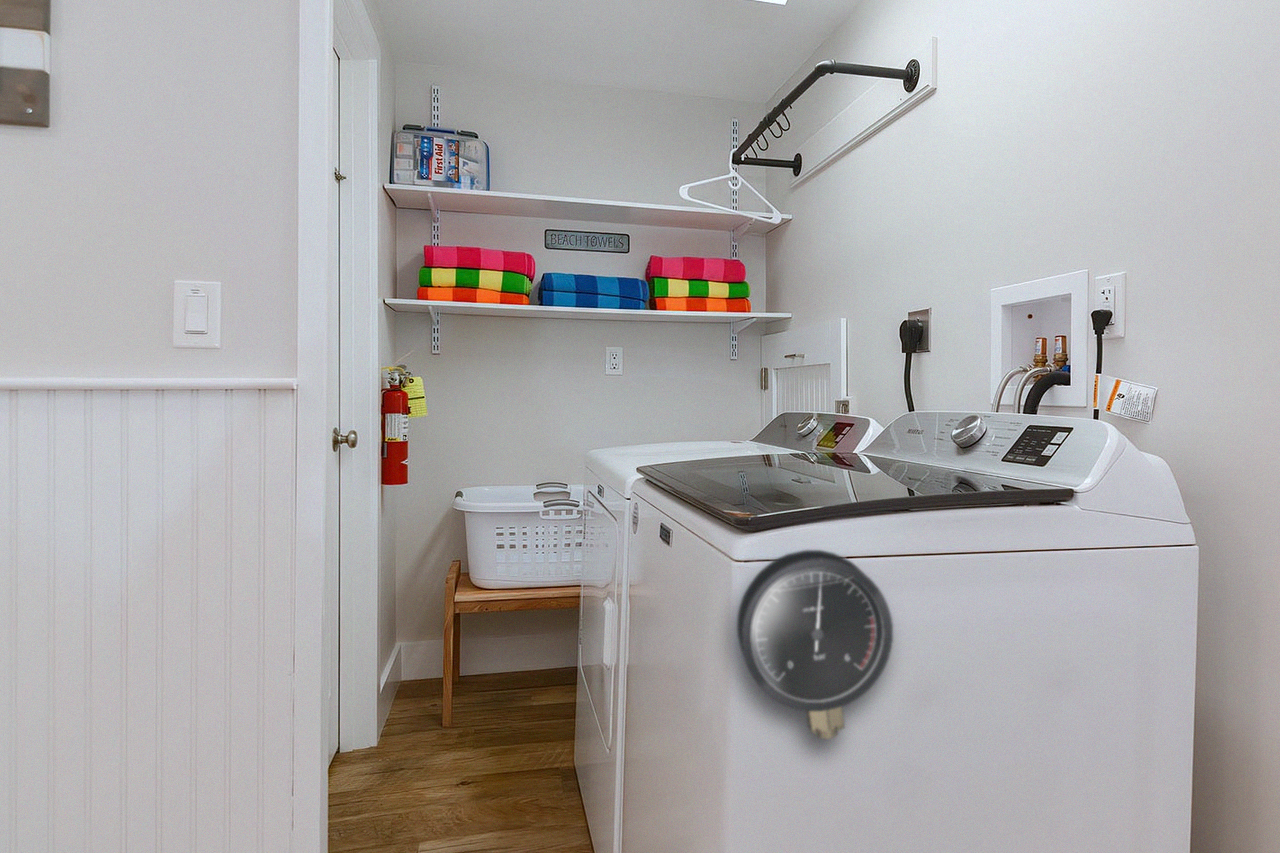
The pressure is 3.2bar
